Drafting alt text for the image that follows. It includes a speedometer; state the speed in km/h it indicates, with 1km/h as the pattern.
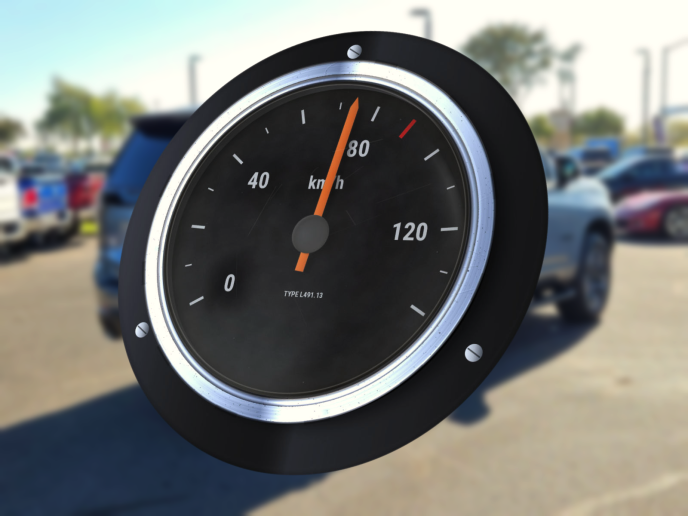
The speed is 75km/h
